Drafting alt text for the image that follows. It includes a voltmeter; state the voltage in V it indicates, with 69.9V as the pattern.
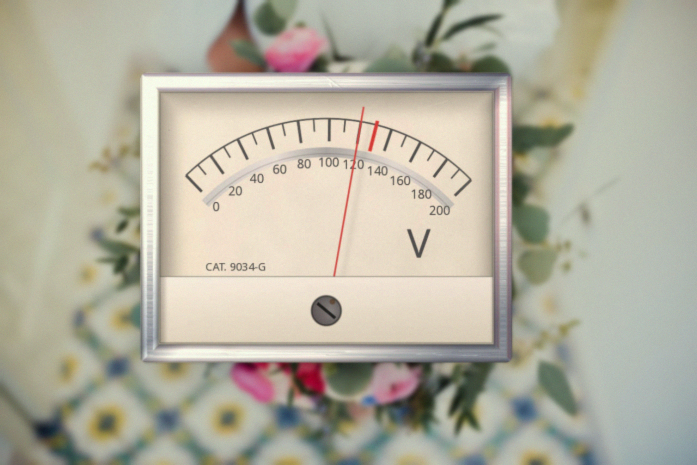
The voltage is 120V
